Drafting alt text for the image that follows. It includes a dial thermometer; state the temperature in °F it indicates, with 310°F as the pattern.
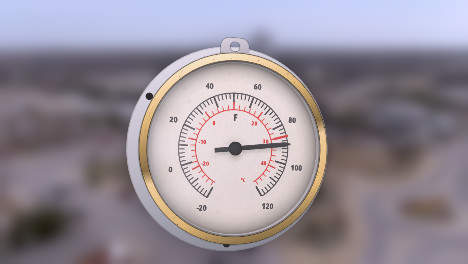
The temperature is 90°F
